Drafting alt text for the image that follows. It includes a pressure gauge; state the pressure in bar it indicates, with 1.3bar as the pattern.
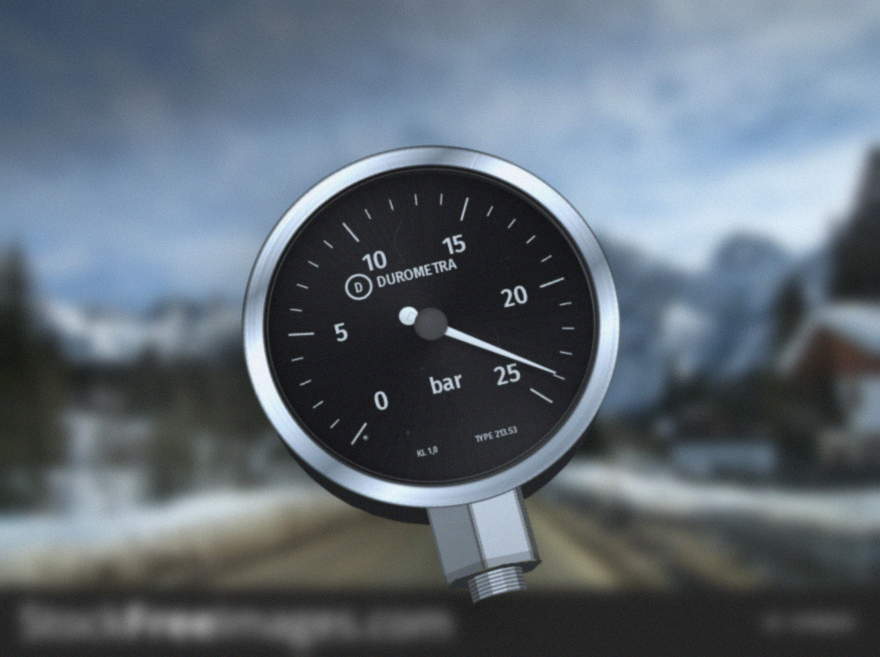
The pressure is 24bar
